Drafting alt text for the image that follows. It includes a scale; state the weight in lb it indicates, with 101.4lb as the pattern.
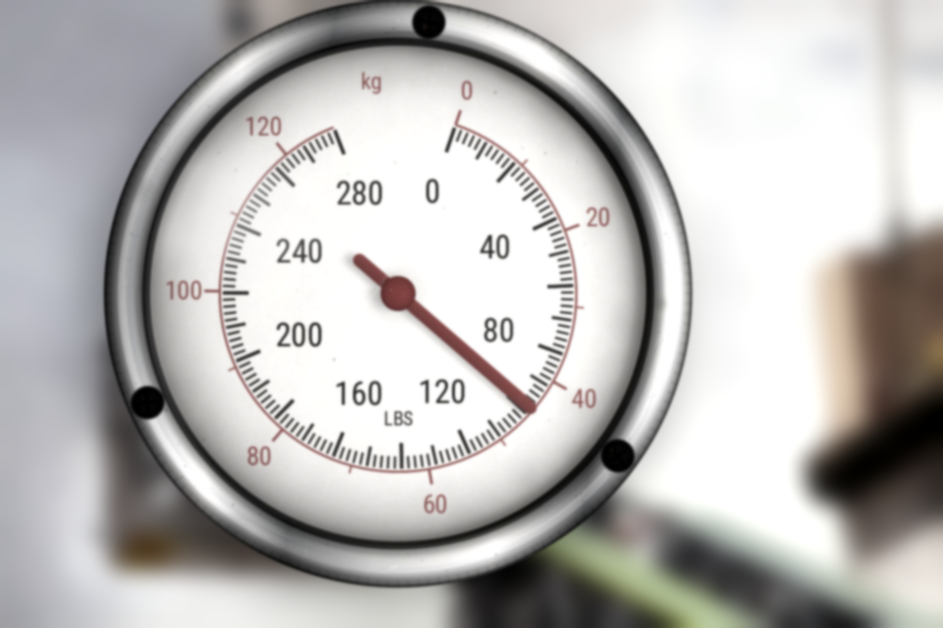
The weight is 98lb
